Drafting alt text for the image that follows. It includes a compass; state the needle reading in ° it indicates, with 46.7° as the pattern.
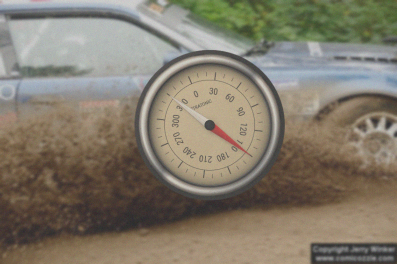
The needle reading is 150°
